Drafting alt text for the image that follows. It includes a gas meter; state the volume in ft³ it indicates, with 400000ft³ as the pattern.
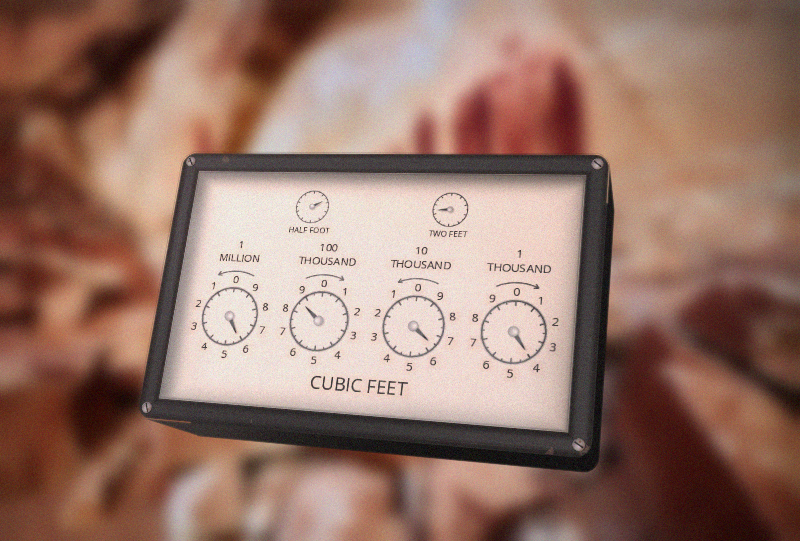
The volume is 586400ft³
